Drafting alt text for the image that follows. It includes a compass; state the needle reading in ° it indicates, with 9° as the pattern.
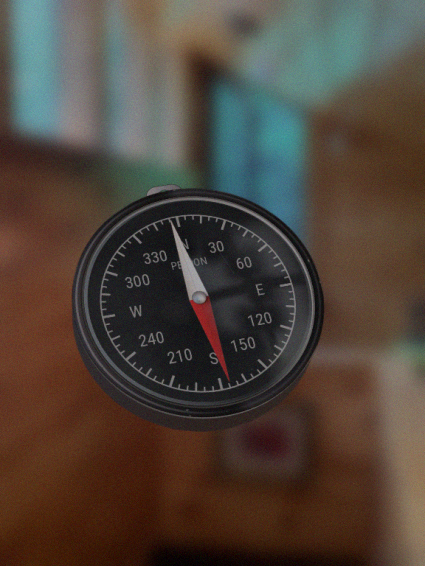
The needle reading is 175°
